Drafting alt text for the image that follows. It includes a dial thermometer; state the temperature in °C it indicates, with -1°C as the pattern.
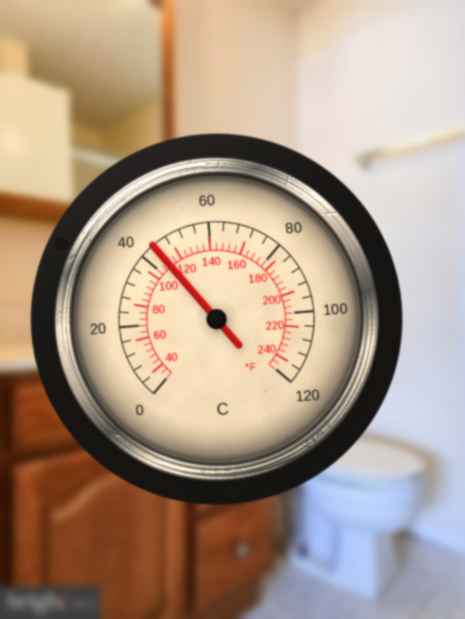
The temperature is 44°C
